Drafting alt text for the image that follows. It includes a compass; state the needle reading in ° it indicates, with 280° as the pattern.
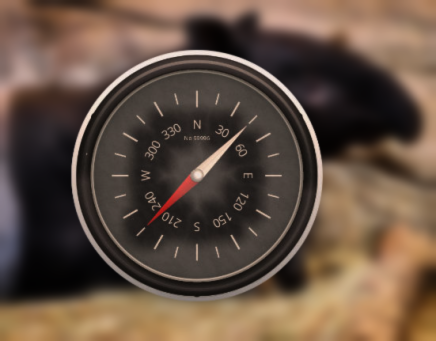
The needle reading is 225°
